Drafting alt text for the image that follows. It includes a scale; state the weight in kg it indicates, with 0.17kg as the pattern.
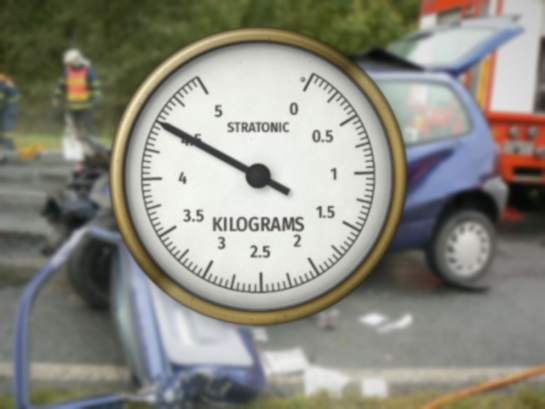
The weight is 4.5kg
